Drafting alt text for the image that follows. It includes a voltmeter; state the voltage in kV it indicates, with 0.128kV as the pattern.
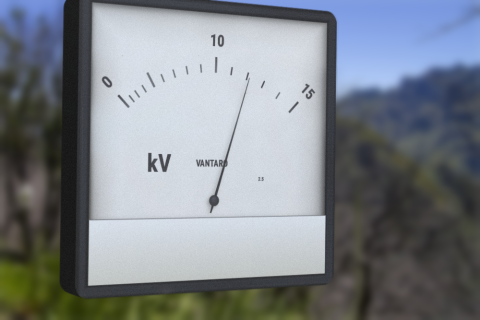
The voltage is 12kV
